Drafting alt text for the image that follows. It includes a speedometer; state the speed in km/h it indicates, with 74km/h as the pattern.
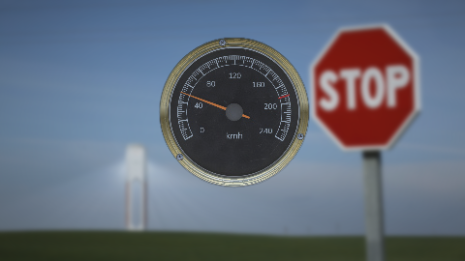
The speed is 50km/h
